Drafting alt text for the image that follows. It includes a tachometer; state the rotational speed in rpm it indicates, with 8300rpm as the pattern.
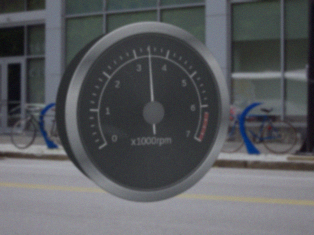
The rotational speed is 3400rpm
